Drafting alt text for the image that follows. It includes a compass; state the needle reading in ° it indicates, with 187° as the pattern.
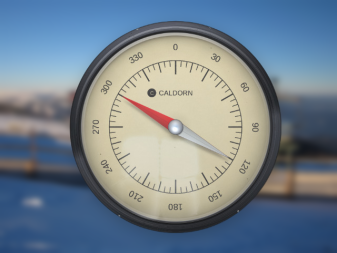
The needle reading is 300°
